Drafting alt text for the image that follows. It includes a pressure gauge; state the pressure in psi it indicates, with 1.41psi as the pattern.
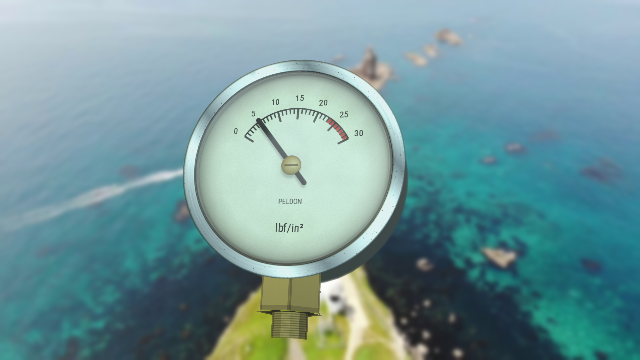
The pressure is 5psi
